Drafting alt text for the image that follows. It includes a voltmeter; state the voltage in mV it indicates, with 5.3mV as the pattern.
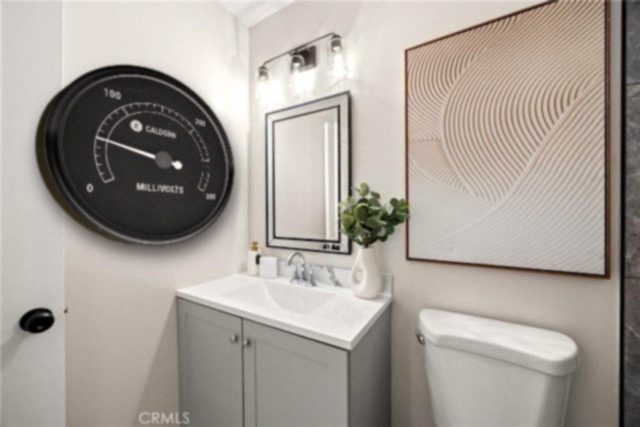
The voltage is 50mV
